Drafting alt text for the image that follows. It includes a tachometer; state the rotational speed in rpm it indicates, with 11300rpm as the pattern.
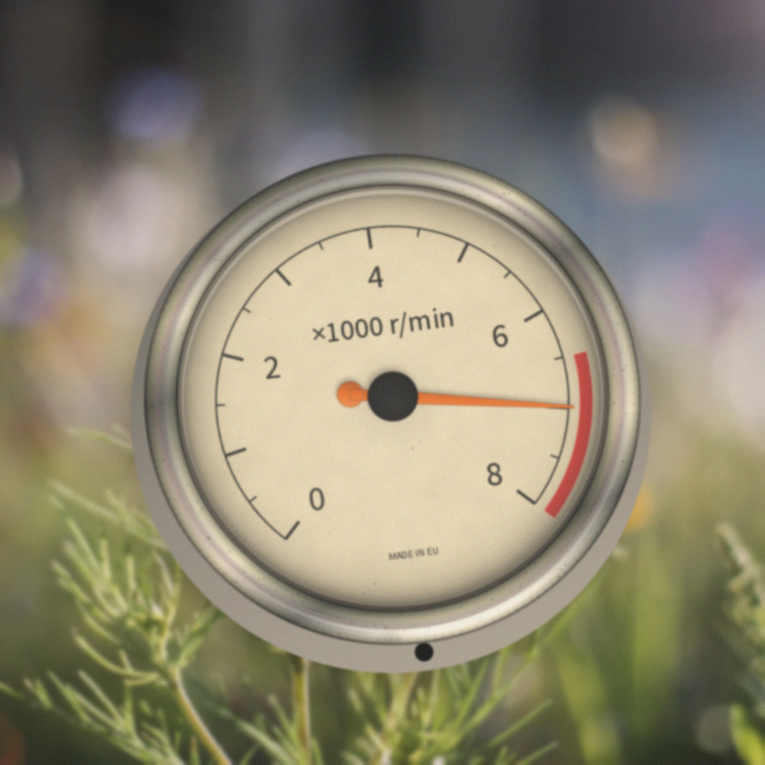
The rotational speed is 7000rpm
